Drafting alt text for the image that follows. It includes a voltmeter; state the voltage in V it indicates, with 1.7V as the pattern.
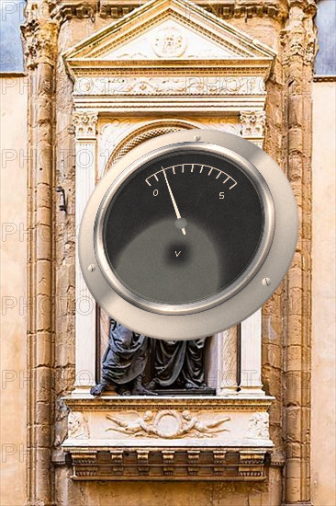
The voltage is 1V
